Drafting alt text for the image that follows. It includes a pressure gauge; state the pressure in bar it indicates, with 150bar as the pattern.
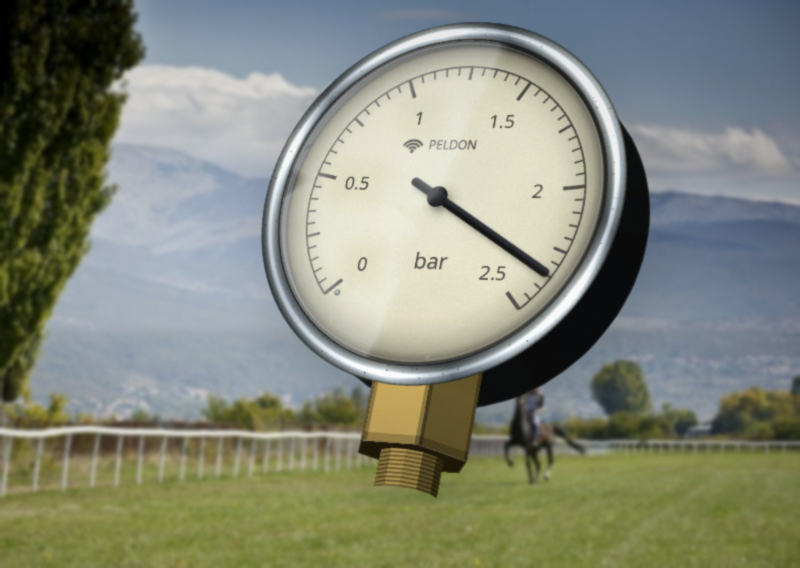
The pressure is 2.35bar
